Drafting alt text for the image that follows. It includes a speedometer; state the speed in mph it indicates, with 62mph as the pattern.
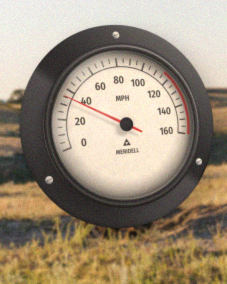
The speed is 35mph
